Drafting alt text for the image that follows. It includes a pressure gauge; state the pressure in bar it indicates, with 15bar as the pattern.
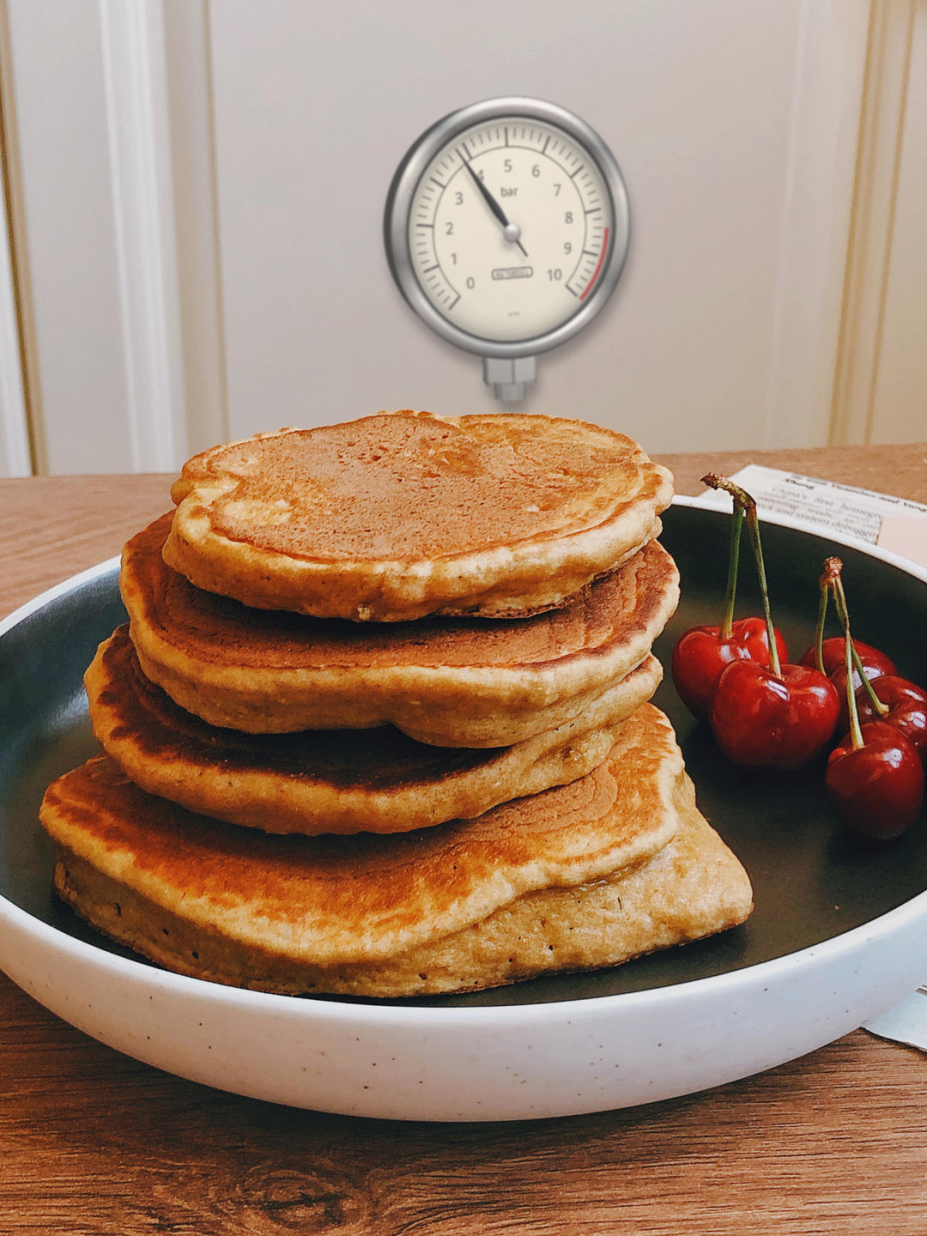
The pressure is 3.8bar
